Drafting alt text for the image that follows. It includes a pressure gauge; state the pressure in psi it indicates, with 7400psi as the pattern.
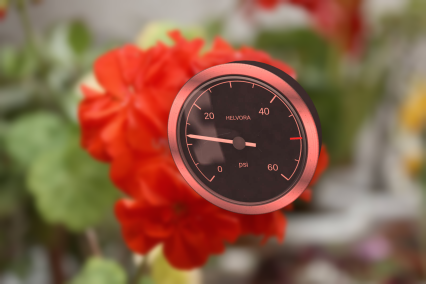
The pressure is 12.5psi
